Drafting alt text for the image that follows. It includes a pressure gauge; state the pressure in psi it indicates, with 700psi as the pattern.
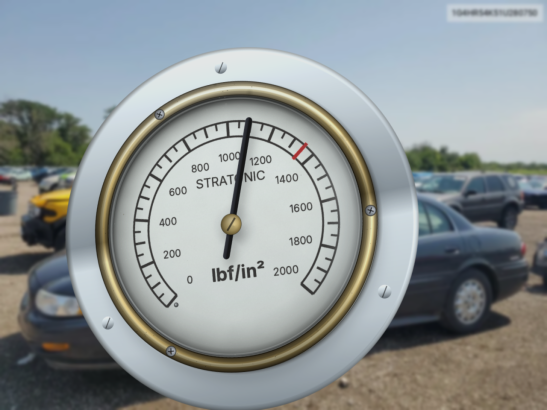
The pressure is 1100psi
